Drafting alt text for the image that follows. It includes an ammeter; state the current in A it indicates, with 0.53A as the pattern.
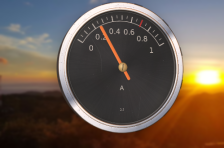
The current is 0.25A
